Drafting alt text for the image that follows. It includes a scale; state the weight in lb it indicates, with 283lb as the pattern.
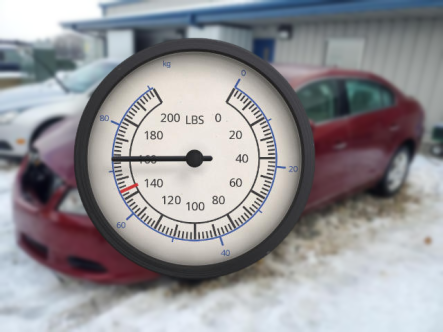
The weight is 160lb
